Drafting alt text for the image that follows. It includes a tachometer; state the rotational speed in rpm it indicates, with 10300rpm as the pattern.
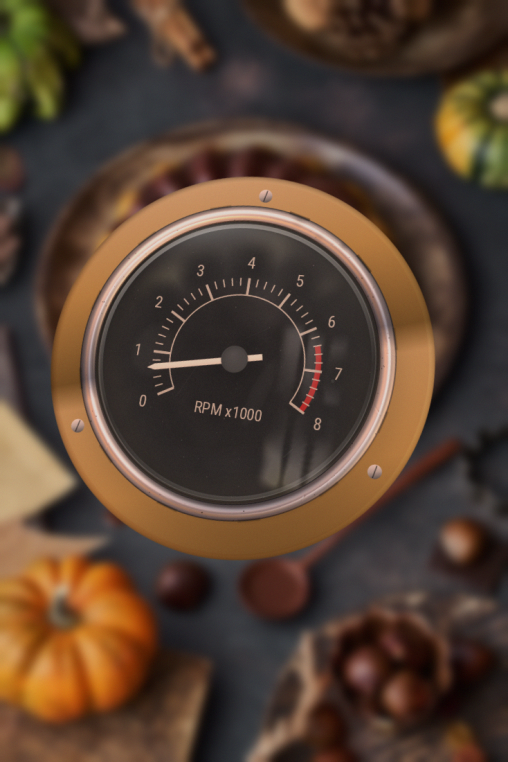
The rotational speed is 600rpm
